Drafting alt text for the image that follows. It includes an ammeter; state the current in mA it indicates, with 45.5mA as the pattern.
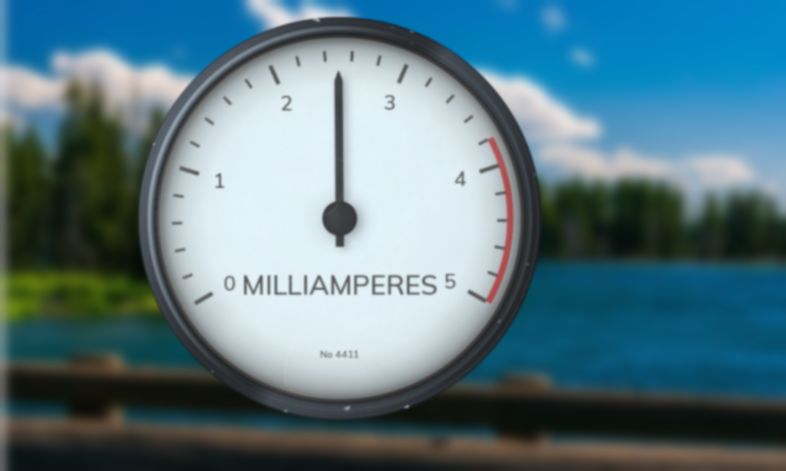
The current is 2.5mA
